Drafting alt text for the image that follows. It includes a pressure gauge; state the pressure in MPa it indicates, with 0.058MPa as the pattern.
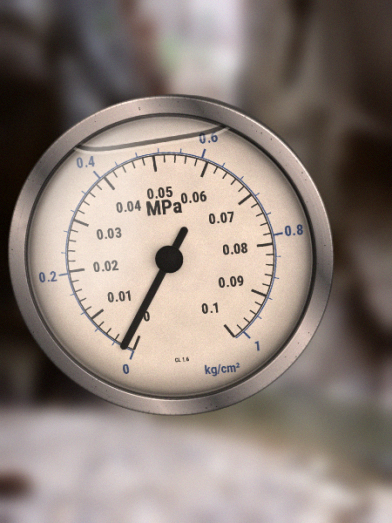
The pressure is 0.002MPa
